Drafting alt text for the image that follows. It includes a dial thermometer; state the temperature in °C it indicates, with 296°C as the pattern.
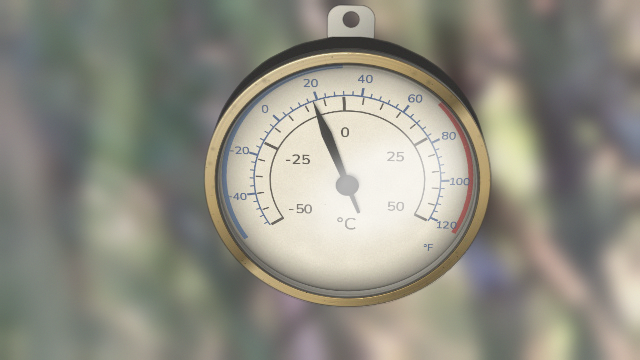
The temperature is -7.5°C
